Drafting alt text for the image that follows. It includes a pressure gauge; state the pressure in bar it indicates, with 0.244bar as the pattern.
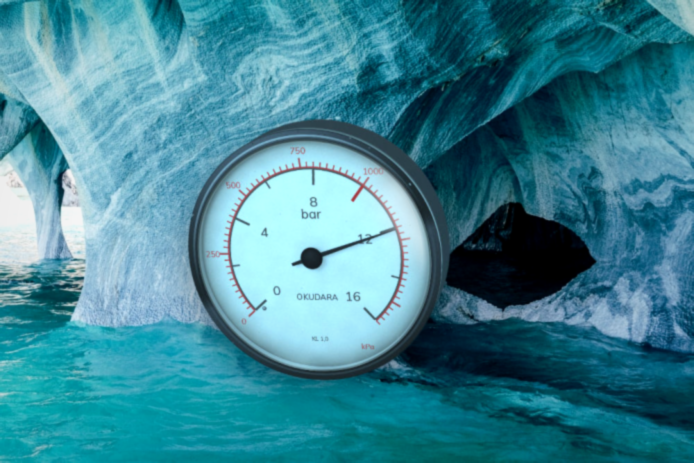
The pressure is 12bar
